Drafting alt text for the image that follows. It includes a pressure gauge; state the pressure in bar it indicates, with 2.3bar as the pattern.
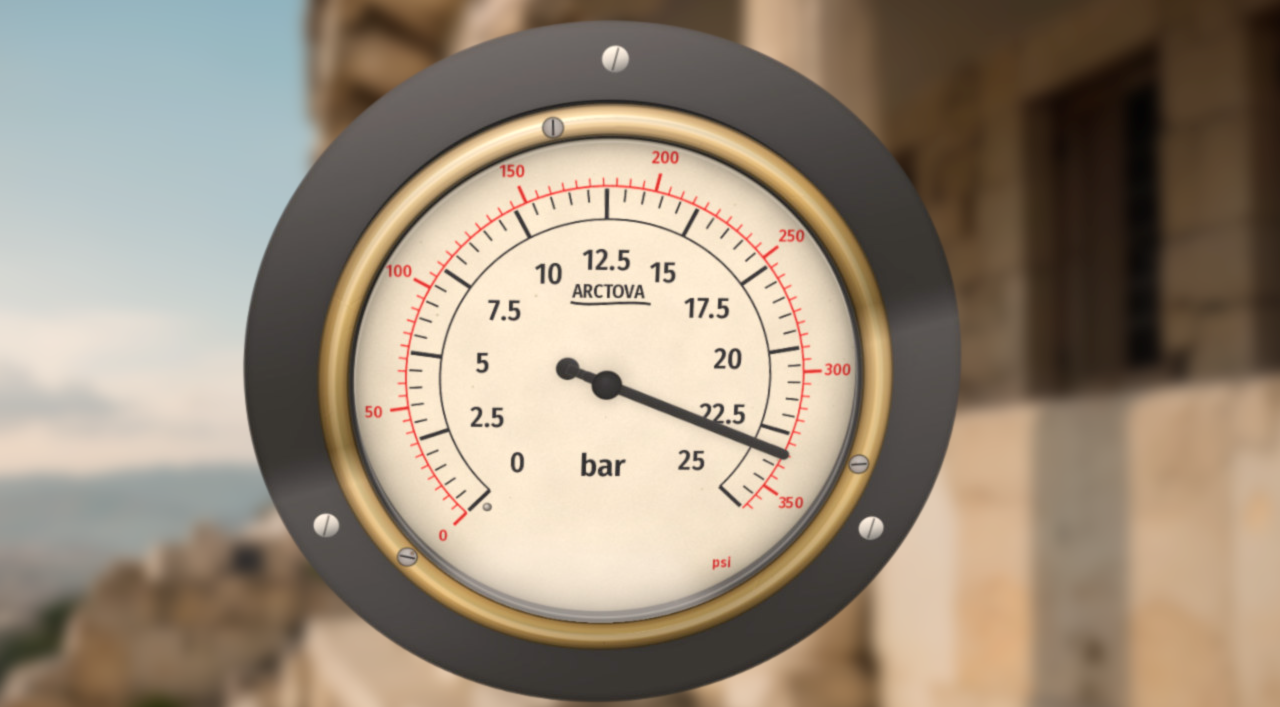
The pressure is 23bar
